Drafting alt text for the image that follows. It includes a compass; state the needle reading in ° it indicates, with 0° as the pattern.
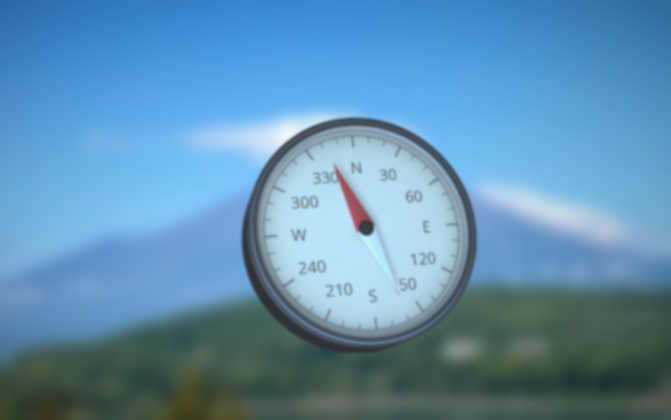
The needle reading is 340°
